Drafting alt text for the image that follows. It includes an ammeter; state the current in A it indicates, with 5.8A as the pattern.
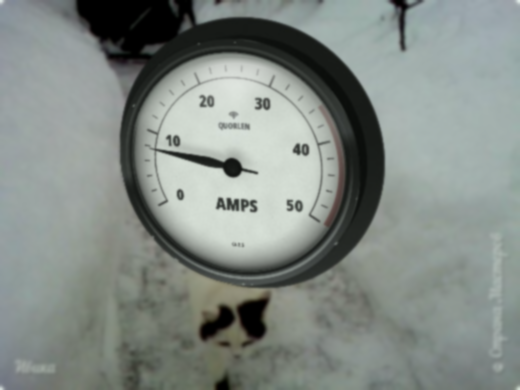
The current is 8A
